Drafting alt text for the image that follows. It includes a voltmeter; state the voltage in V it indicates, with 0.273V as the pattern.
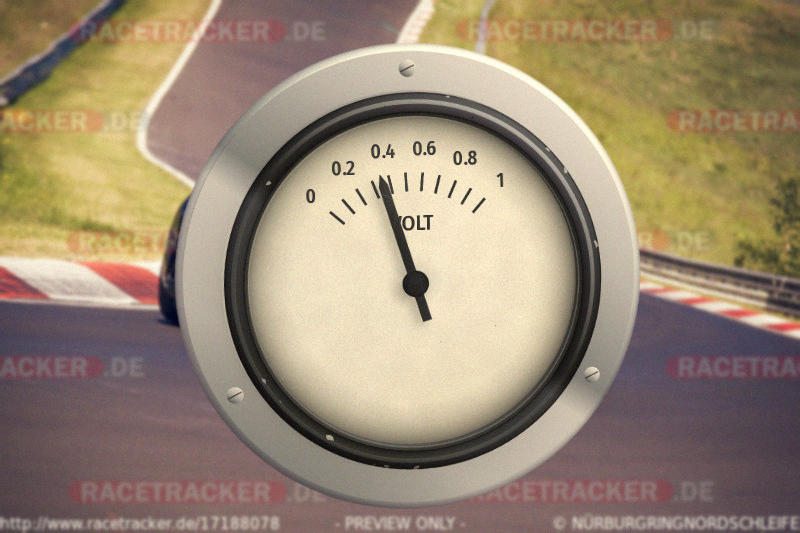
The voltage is 0.35V
